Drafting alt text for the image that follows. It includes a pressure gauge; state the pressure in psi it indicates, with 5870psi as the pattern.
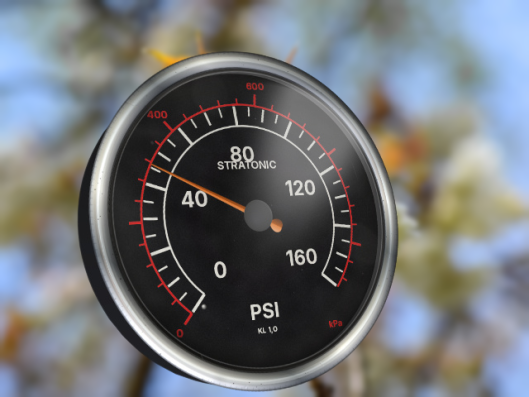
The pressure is 45psi
